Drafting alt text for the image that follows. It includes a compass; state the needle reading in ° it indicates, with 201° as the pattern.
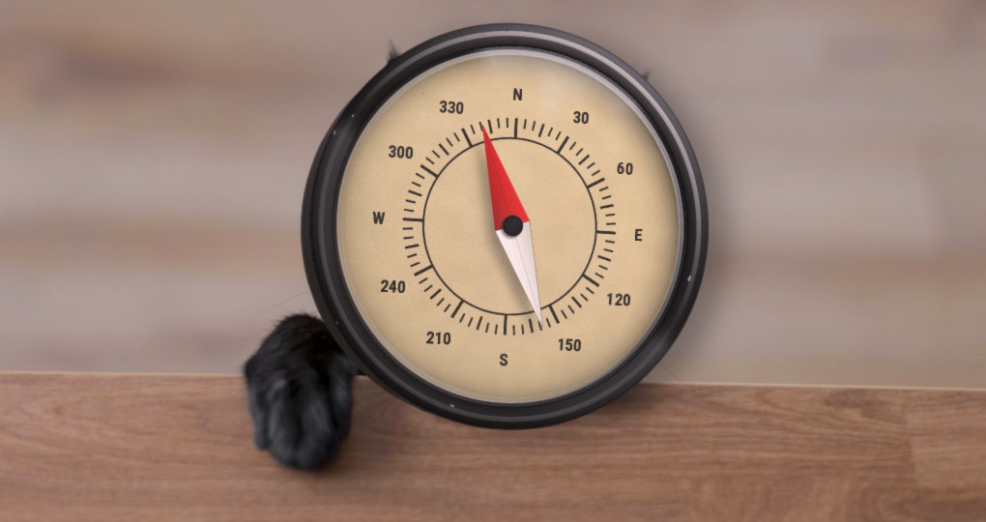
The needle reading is 340°
